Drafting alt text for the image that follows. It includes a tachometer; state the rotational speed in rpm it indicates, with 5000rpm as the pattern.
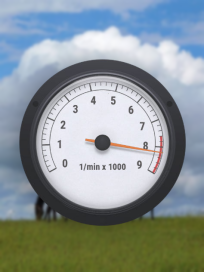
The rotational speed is 8200rpm
